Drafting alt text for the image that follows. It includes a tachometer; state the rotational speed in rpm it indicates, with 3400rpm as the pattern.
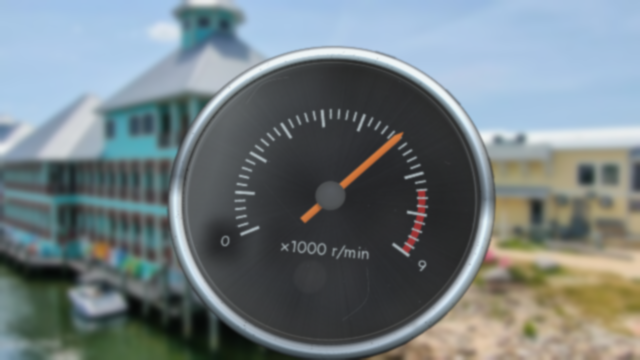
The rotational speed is 6000rpm
